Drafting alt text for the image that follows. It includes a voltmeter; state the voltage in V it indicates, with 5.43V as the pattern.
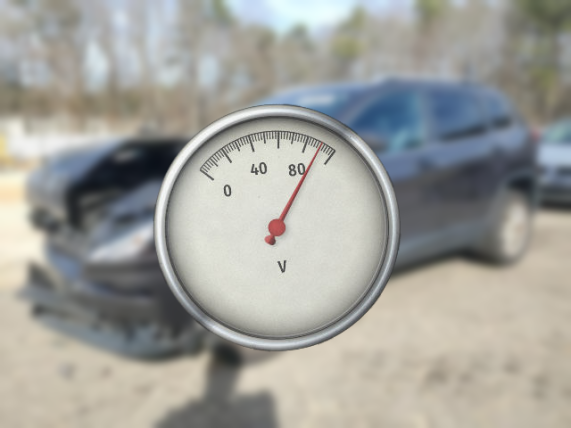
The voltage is 90V
